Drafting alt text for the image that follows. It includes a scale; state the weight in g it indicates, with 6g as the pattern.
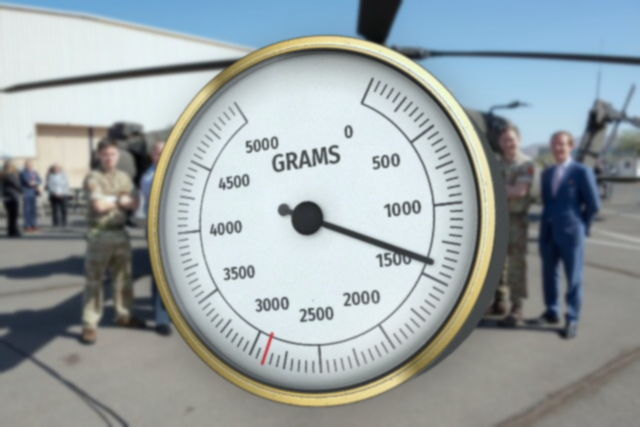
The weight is 1400g
